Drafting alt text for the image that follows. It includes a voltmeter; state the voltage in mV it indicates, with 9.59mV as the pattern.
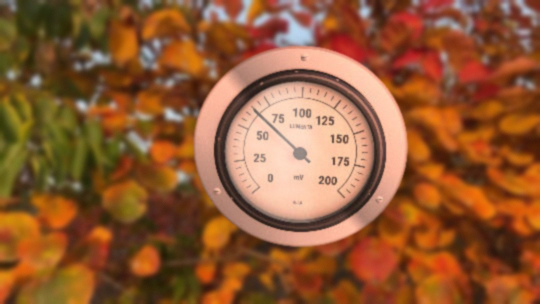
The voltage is 65mV
